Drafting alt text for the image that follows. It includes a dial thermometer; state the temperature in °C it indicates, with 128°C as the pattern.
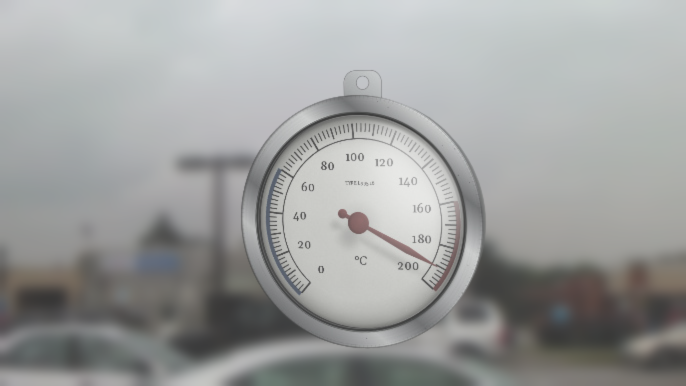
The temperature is 190°C
